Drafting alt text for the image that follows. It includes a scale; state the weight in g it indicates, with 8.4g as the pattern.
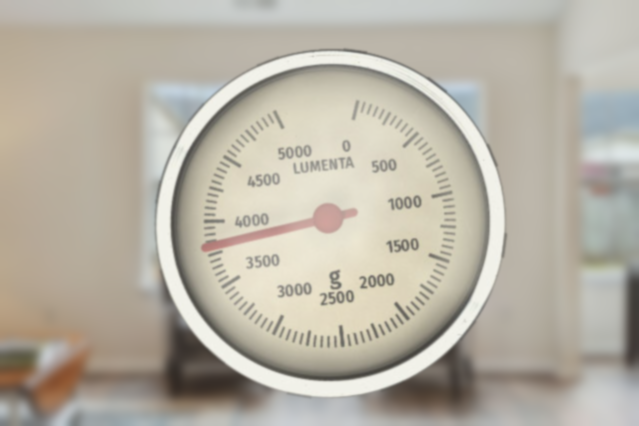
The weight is 3800g
